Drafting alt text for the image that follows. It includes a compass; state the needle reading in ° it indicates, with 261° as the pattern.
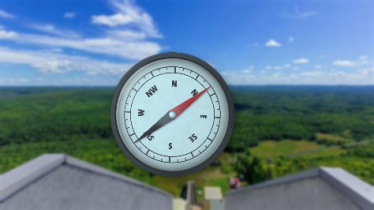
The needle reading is 50°
